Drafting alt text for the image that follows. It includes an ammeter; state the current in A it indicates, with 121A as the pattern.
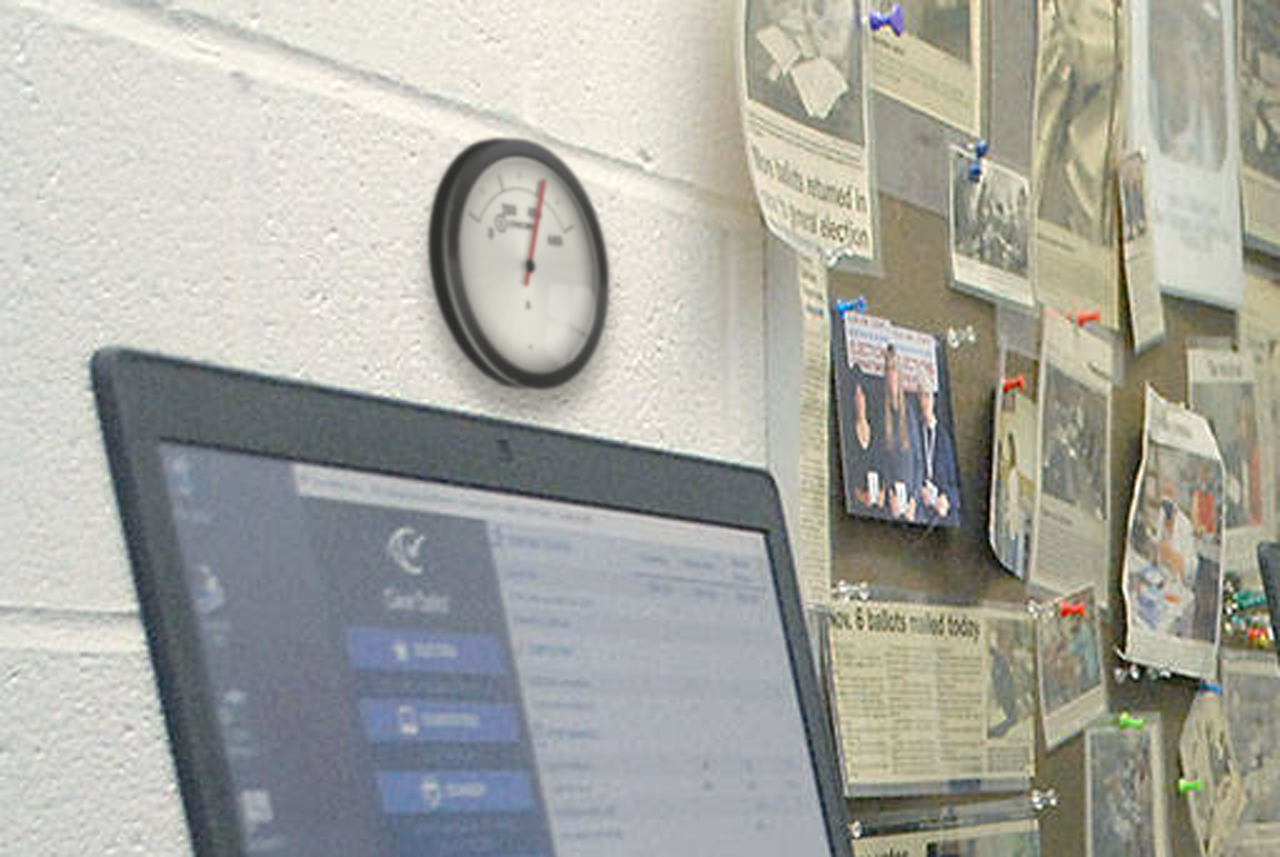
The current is 400A
